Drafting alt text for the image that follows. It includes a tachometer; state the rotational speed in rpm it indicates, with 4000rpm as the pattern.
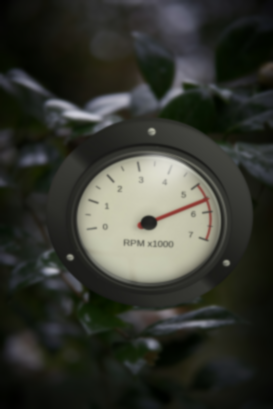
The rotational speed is 5500rpm
